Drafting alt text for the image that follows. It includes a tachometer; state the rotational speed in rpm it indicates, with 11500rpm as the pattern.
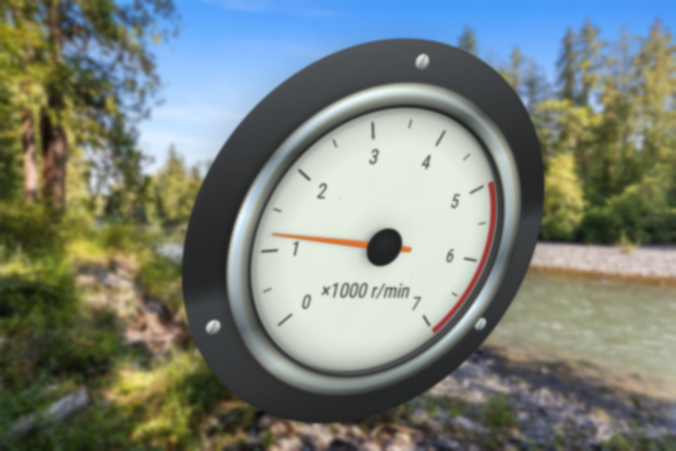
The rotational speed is 1250rpm
